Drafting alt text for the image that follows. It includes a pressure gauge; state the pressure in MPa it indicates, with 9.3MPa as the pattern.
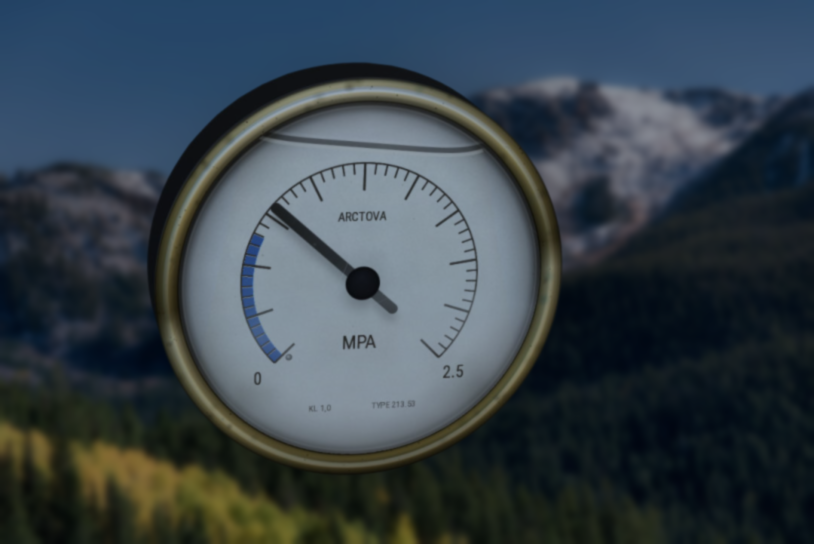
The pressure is 0.8MPa
